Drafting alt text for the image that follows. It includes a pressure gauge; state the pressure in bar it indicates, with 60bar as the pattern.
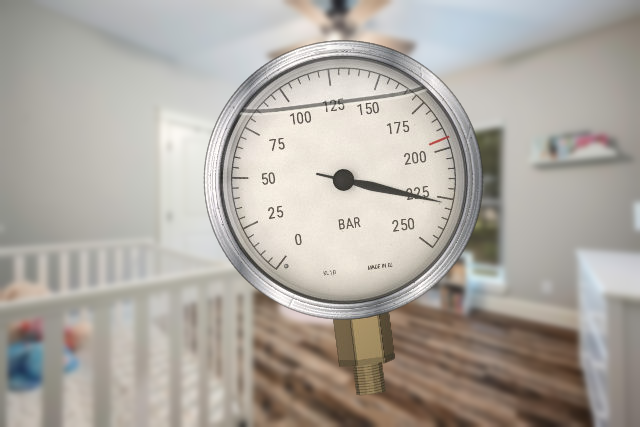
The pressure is 227.5bar
